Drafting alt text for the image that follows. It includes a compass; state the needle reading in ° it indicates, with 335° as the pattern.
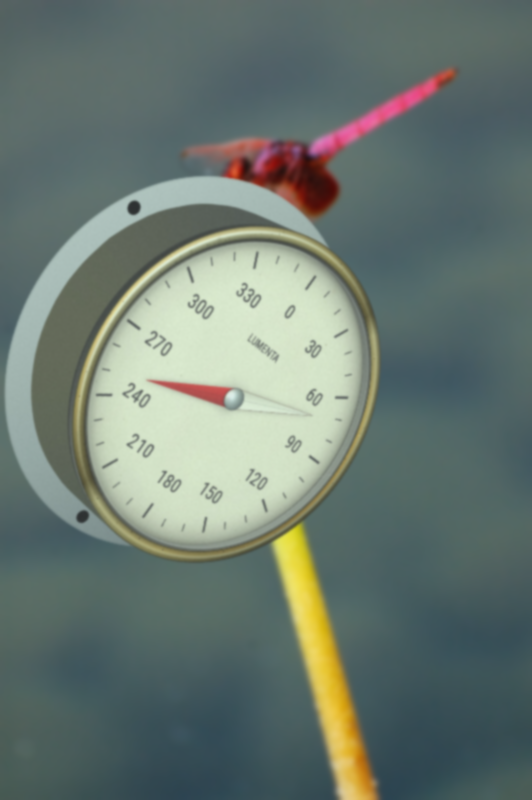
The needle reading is 250°
